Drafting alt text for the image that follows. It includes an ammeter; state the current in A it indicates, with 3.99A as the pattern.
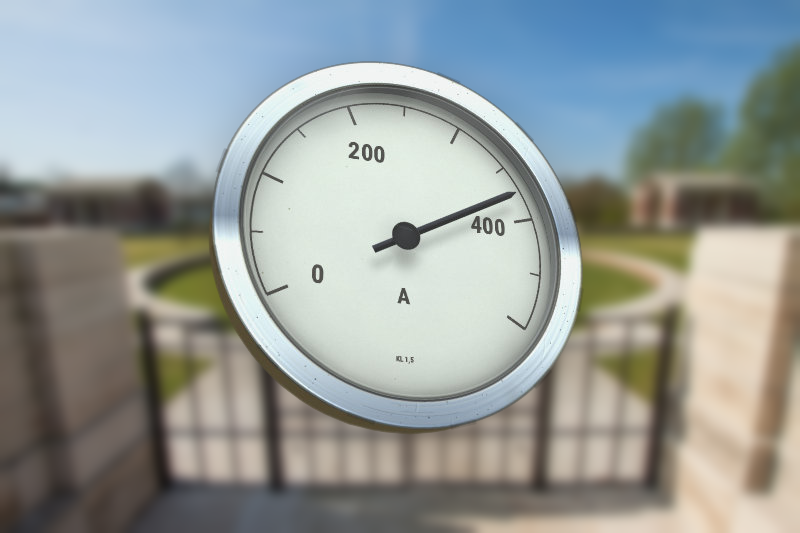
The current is 375A
